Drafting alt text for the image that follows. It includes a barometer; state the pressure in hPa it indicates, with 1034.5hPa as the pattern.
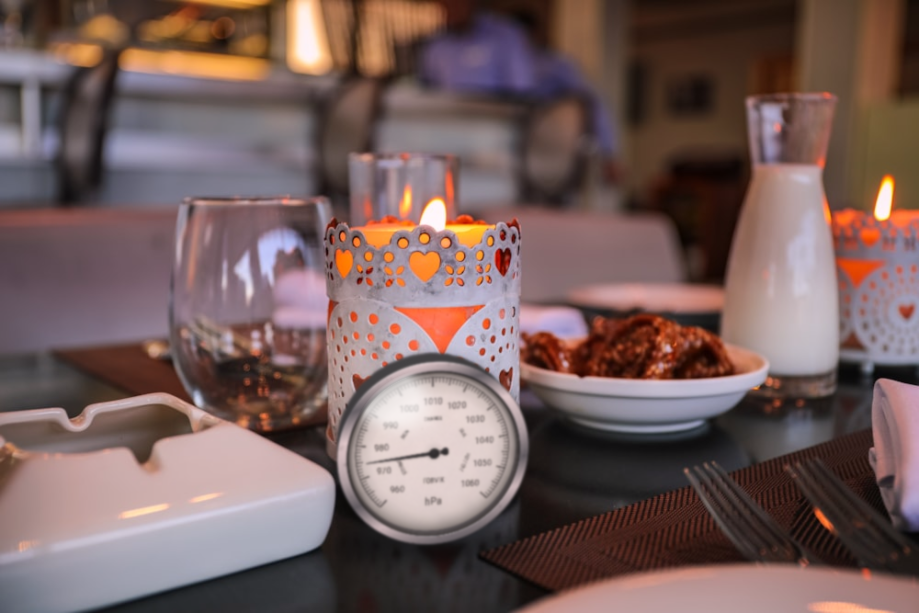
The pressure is 975hPa
